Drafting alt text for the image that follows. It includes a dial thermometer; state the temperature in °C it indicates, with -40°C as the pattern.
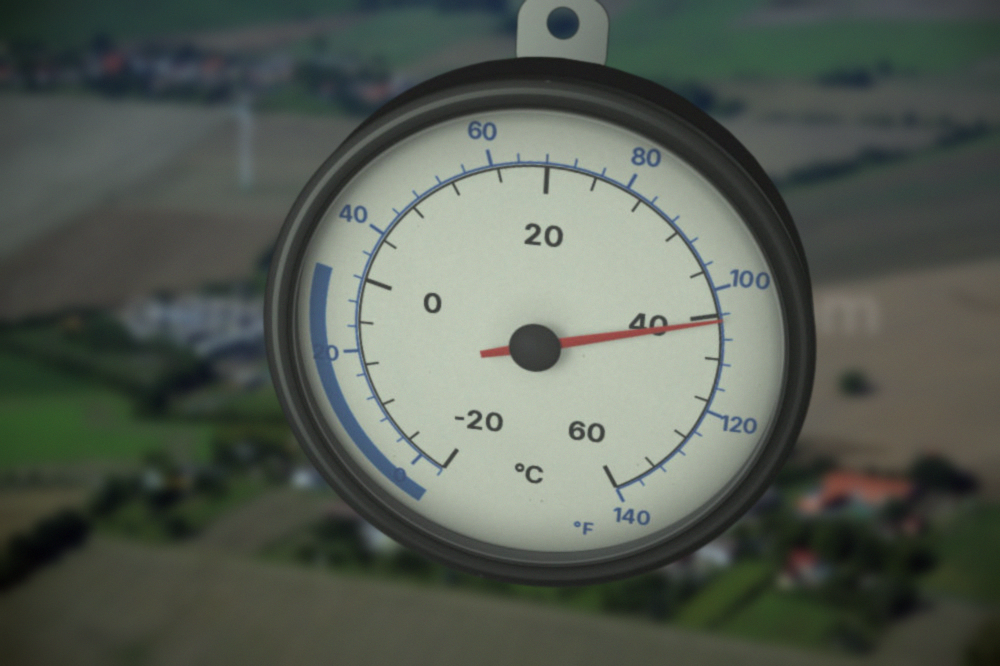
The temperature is 40°C
